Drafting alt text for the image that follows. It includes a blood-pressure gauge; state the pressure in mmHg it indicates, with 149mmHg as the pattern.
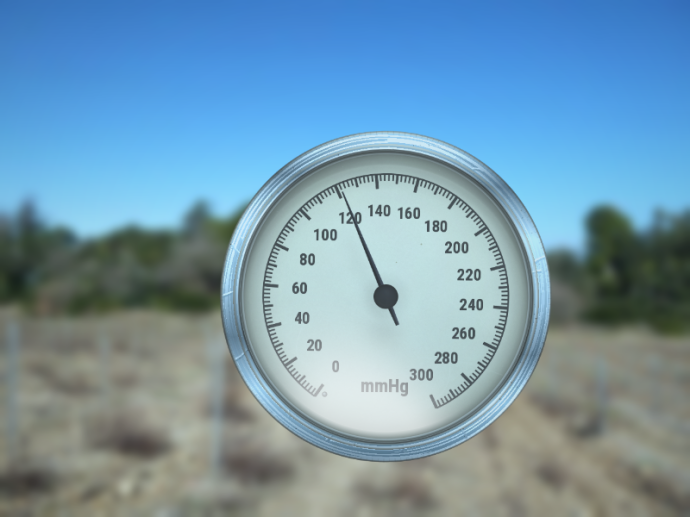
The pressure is 122mmHg
